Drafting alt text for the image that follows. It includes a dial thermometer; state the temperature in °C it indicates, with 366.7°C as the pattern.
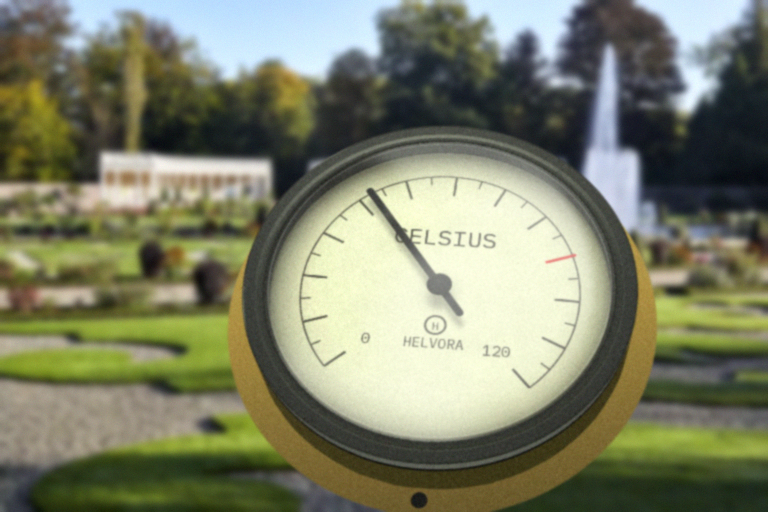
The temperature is 42.5°C
